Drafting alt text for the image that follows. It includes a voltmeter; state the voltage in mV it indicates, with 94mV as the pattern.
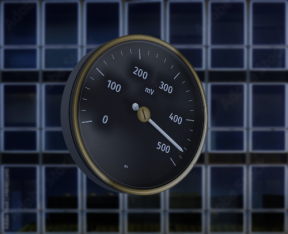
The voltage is 470mV
